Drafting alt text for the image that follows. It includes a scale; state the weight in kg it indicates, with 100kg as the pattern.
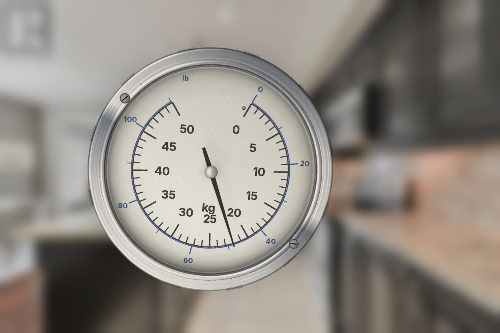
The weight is 22kg
